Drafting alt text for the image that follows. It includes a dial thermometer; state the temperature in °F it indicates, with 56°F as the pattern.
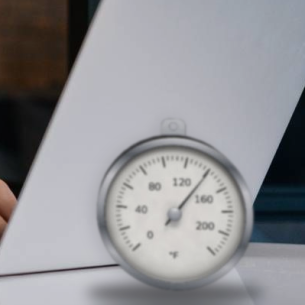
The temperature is 140°F
